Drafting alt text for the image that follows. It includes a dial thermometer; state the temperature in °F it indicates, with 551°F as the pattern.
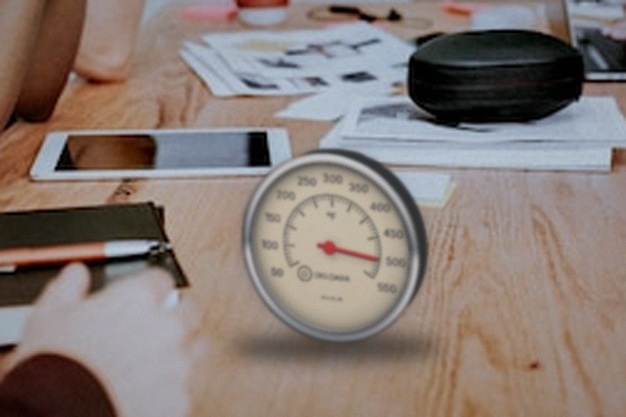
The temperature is 500°F
